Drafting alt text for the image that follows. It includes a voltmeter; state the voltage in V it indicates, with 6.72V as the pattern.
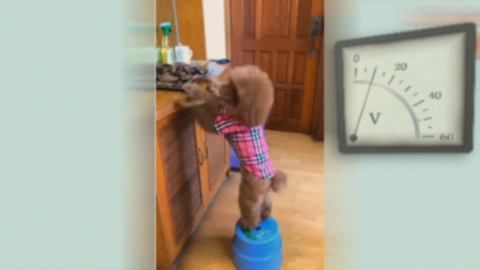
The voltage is 10V
